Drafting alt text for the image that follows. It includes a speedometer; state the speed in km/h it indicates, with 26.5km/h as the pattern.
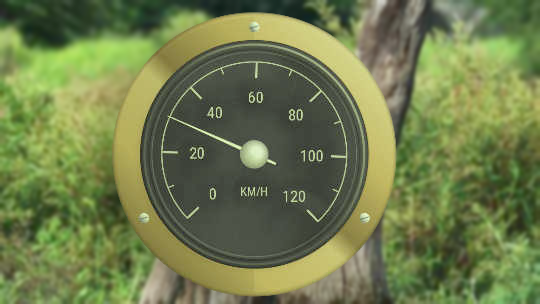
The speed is 30km/h
